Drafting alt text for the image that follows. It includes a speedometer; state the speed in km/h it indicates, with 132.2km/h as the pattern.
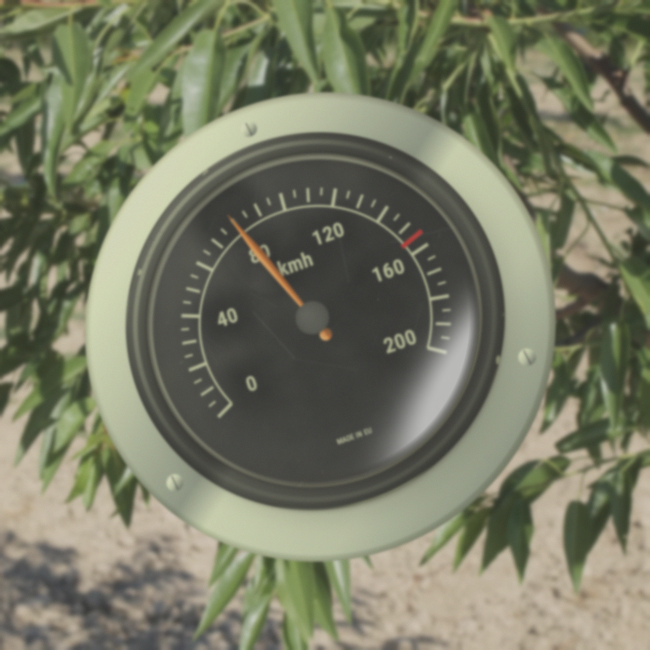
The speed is 80km/h
